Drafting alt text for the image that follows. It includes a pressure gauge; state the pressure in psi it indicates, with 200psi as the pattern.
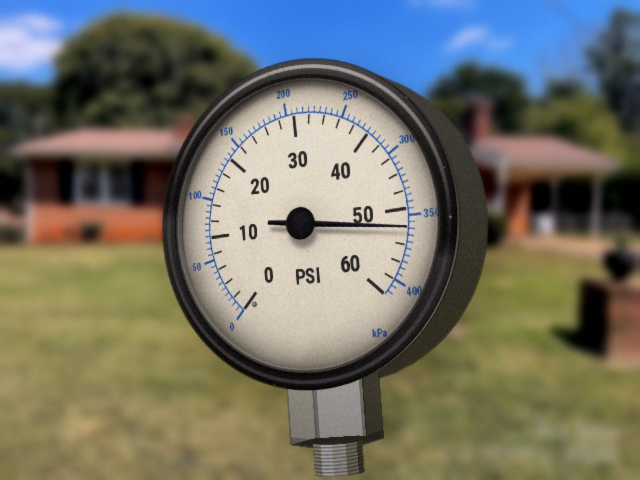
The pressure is 52psi
